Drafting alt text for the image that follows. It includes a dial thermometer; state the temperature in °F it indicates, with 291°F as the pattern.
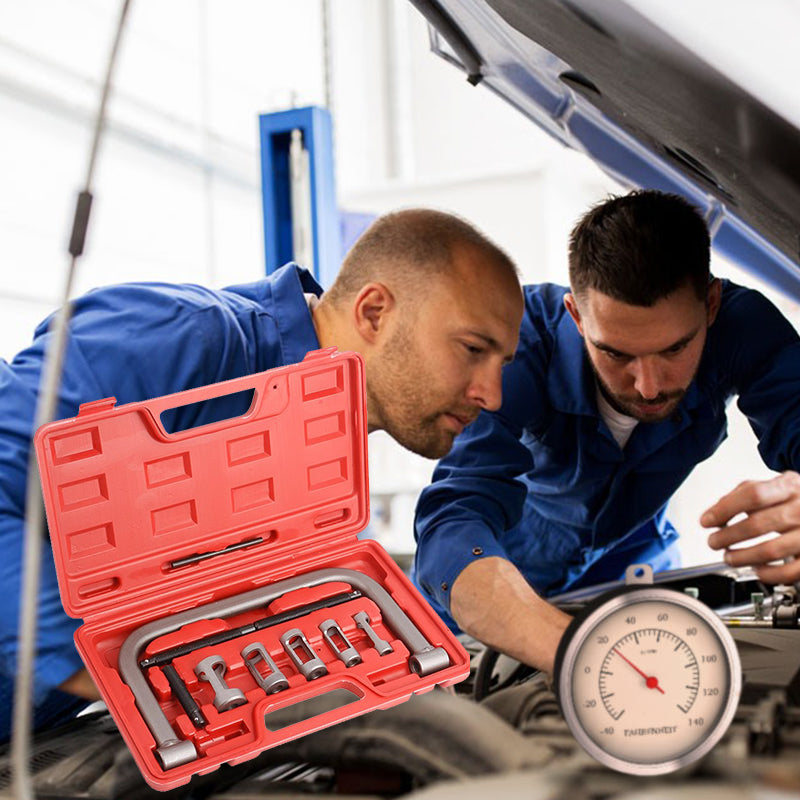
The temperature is 20°F
